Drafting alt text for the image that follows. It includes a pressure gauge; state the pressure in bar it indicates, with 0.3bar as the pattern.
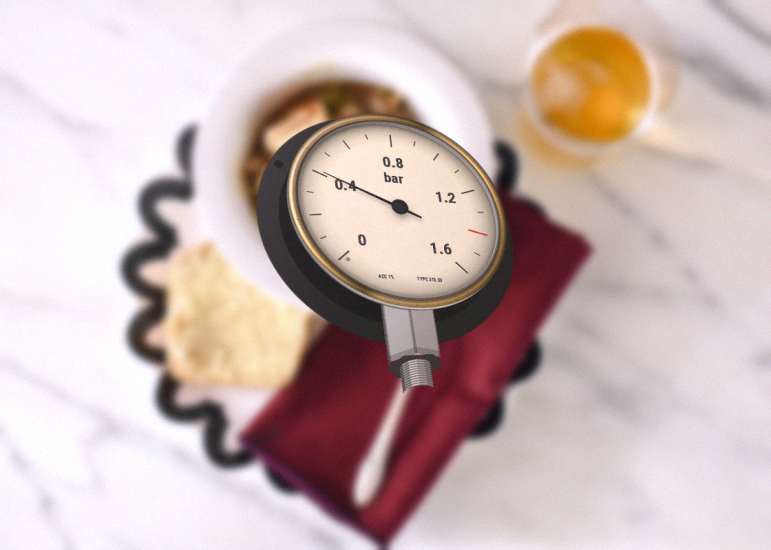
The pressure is 0.4bar
